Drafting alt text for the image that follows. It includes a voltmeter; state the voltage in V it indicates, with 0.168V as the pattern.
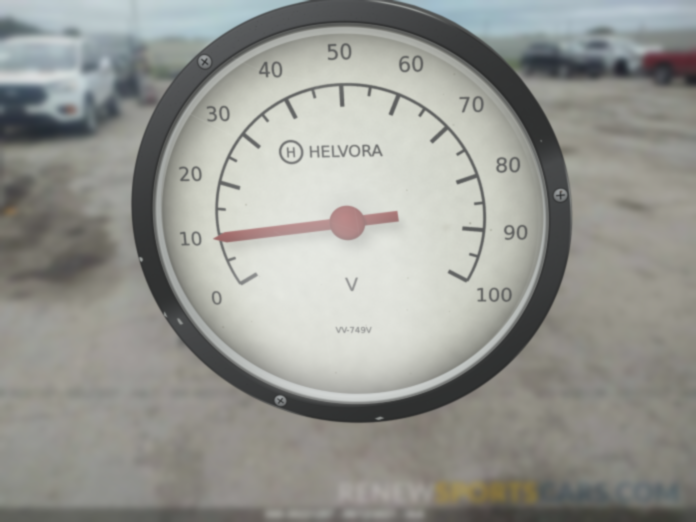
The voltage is 10V
